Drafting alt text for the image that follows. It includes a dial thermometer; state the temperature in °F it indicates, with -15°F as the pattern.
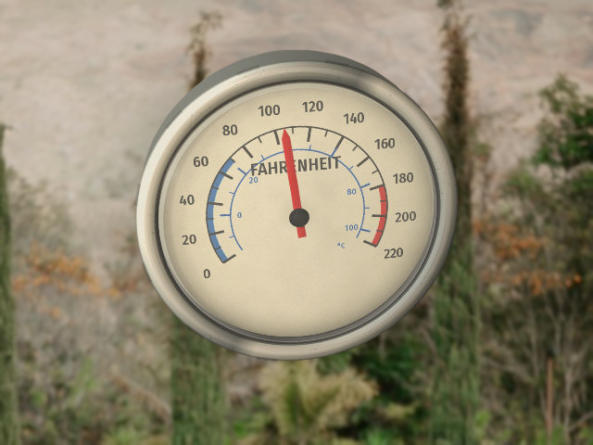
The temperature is 105°F
